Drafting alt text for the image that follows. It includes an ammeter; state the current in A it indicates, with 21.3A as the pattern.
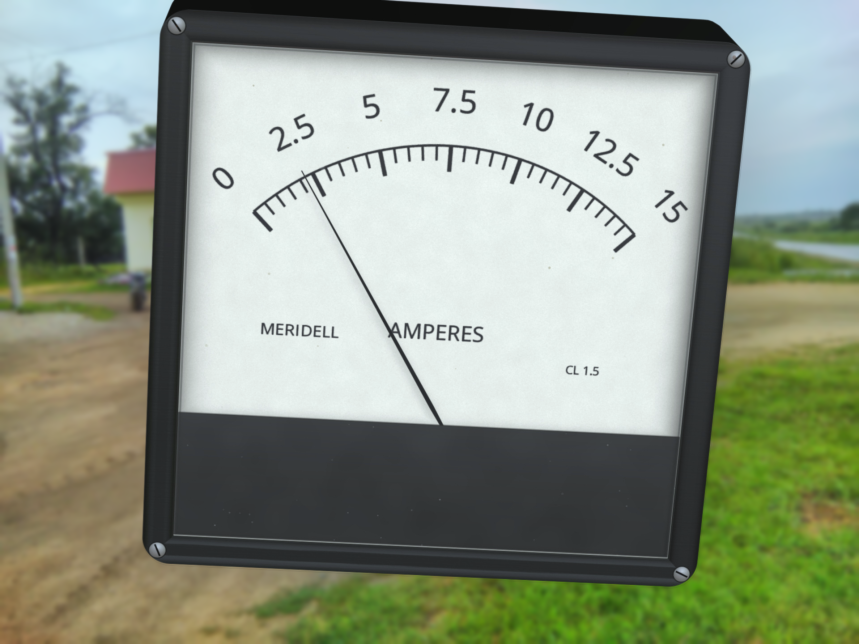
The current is 2.25A
